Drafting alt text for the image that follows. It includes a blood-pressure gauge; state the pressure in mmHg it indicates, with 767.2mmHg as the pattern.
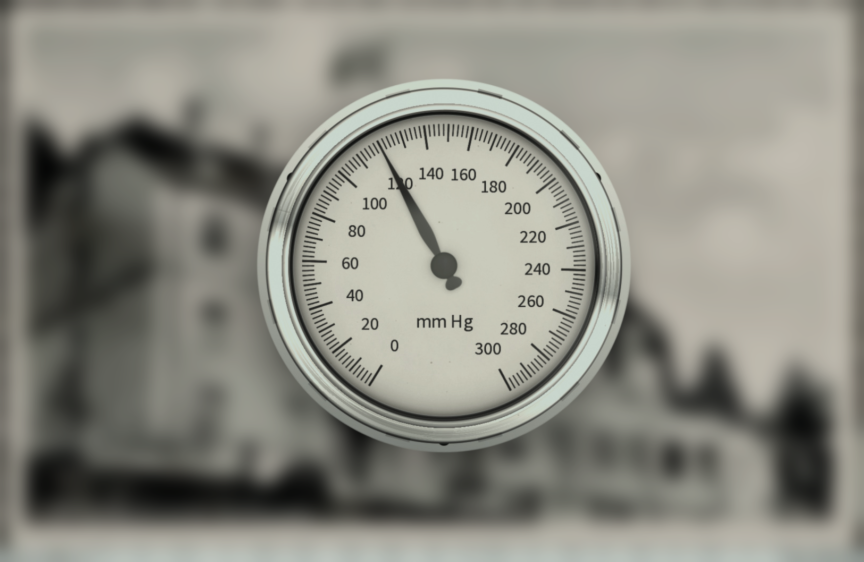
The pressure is 120mmHg
